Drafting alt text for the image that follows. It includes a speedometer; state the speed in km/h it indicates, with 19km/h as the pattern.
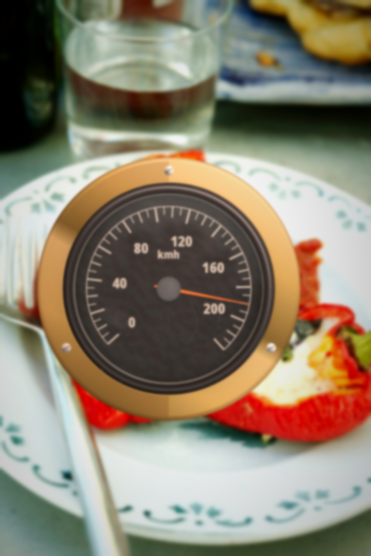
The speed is 190km/h
